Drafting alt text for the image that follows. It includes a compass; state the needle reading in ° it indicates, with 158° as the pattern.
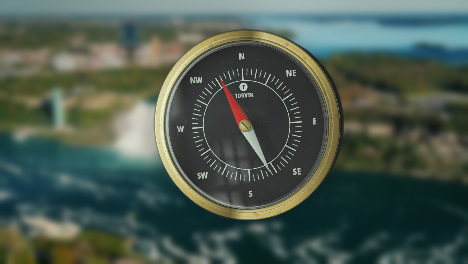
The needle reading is 335°
